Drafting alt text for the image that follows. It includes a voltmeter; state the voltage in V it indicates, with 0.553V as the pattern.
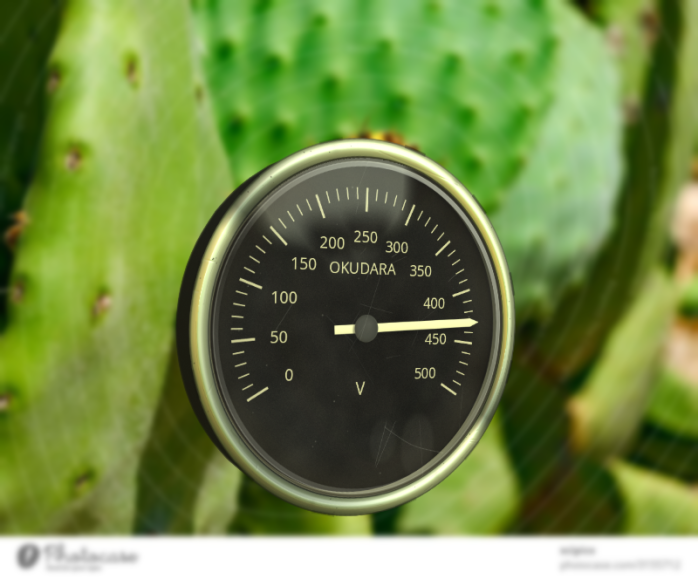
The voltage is 430V
